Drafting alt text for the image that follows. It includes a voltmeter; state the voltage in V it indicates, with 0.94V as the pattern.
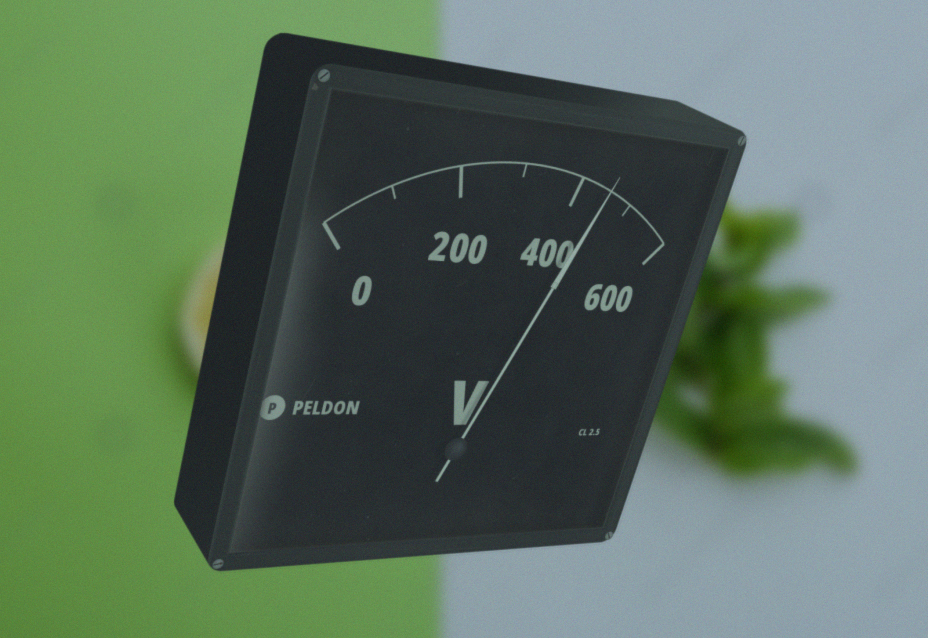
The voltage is 450V
